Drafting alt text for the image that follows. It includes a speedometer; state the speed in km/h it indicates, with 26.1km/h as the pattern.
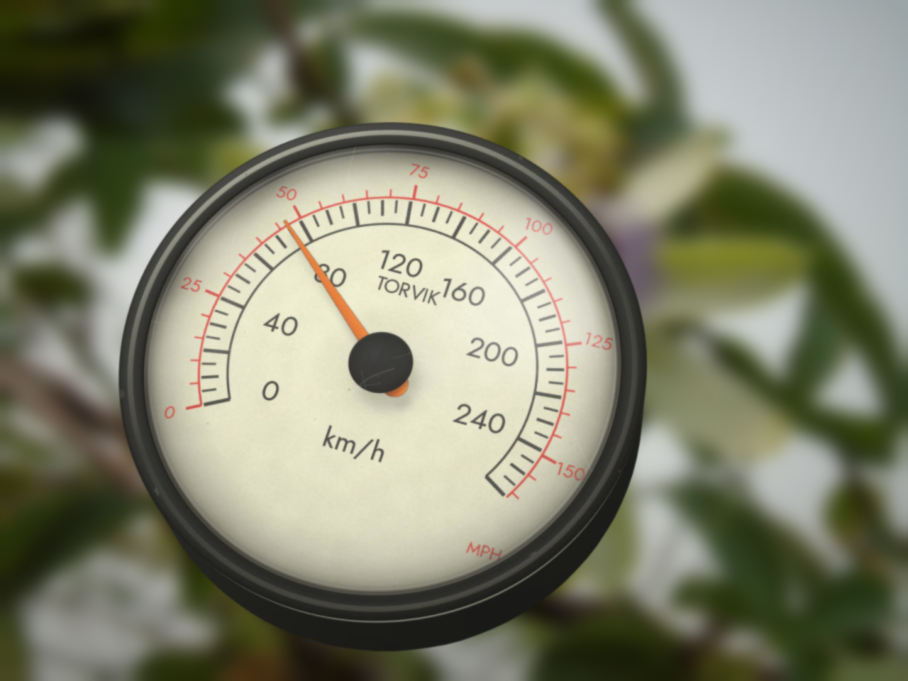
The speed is 75km/h
